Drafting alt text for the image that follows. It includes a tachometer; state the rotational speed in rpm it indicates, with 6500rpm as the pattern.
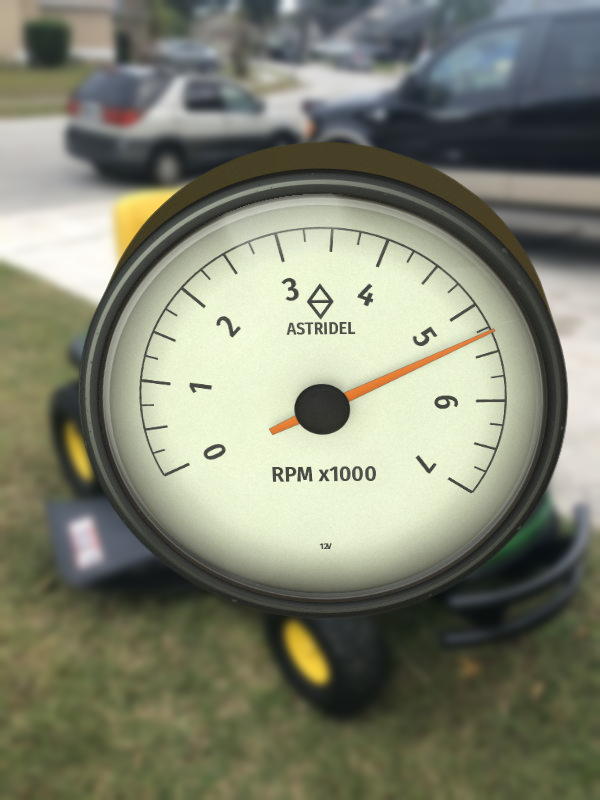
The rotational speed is 5250rpm
